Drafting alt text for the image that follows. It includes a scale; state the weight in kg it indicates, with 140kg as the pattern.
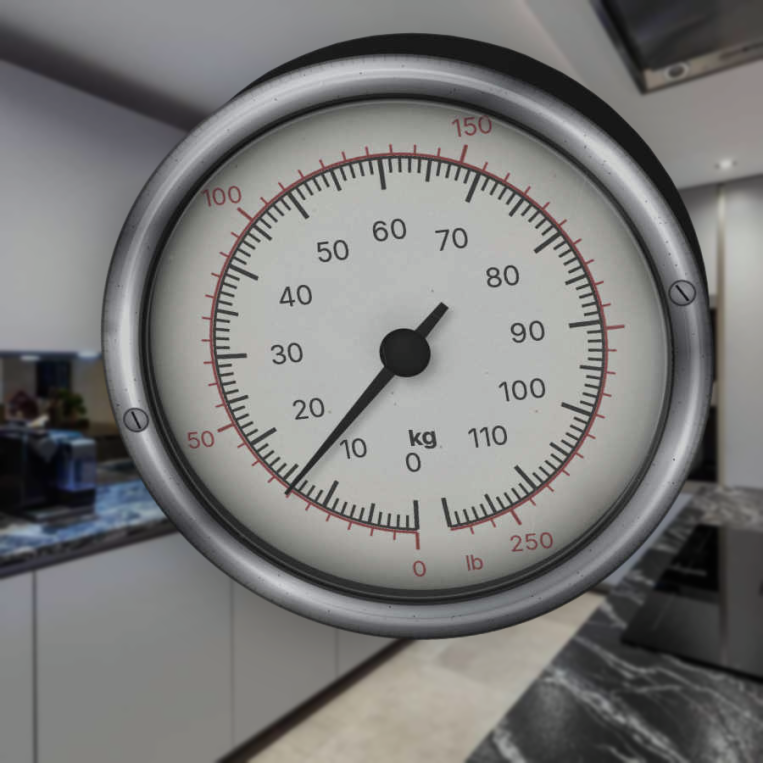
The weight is 14kg
